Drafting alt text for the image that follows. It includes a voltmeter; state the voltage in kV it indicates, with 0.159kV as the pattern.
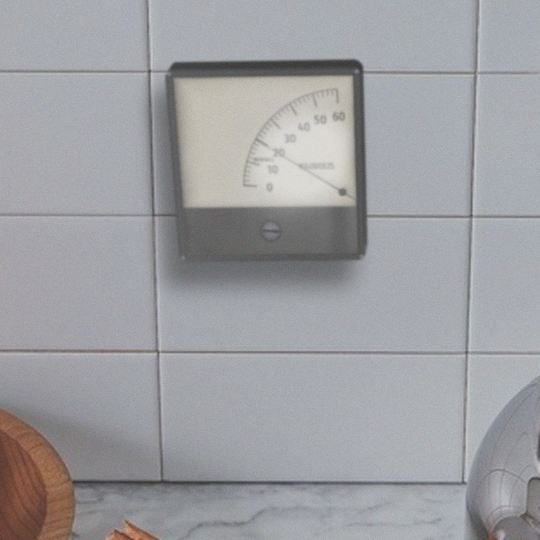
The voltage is 20kV
